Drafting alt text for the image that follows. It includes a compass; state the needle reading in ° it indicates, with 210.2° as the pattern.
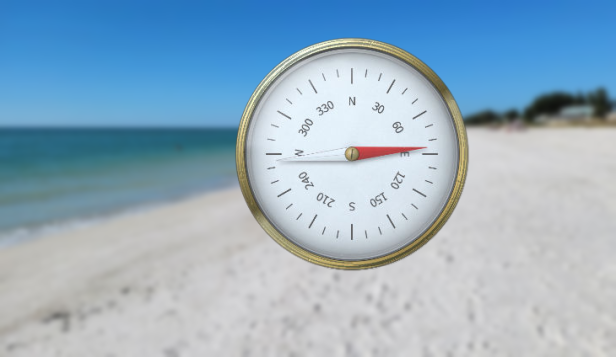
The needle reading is 85°
